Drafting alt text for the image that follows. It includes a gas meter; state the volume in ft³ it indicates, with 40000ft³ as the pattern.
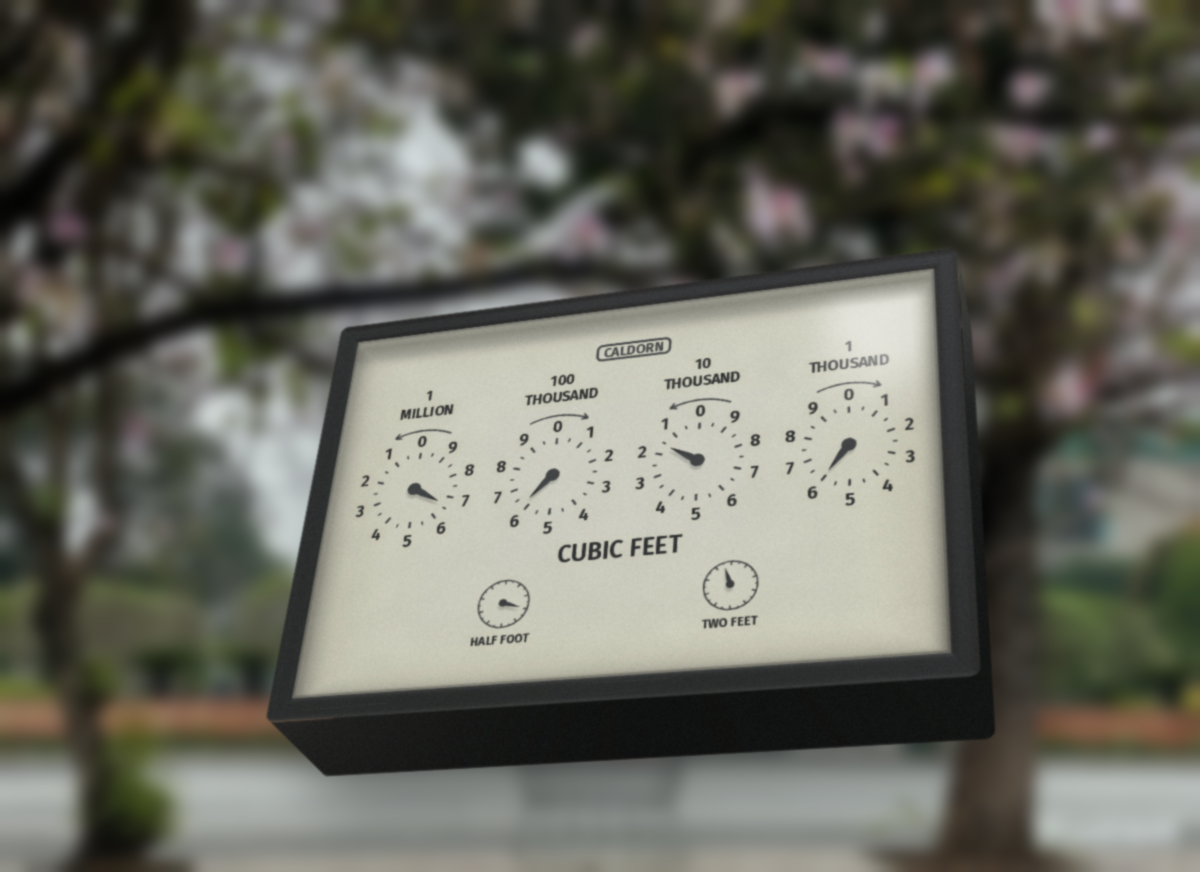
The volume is 661600ft³
